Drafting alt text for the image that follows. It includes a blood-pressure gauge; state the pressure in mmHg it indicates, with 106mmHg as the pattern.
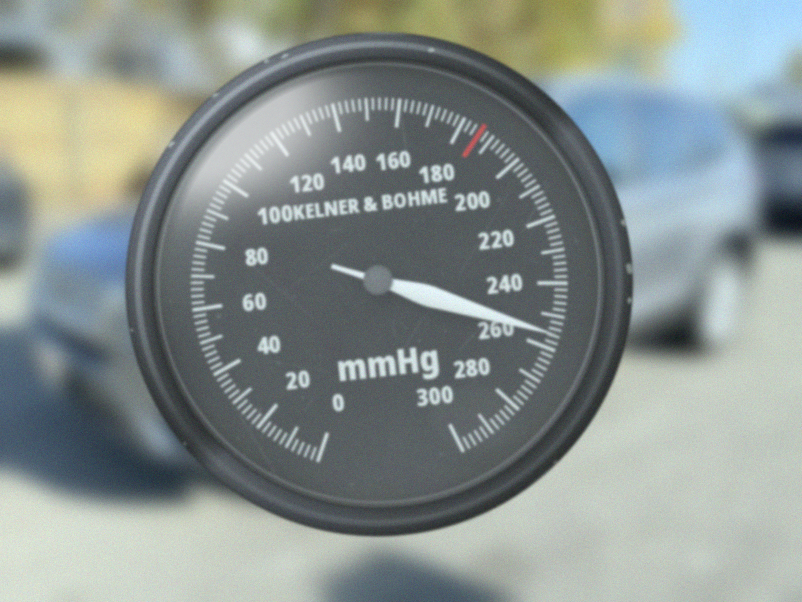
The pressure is 256mmHg
